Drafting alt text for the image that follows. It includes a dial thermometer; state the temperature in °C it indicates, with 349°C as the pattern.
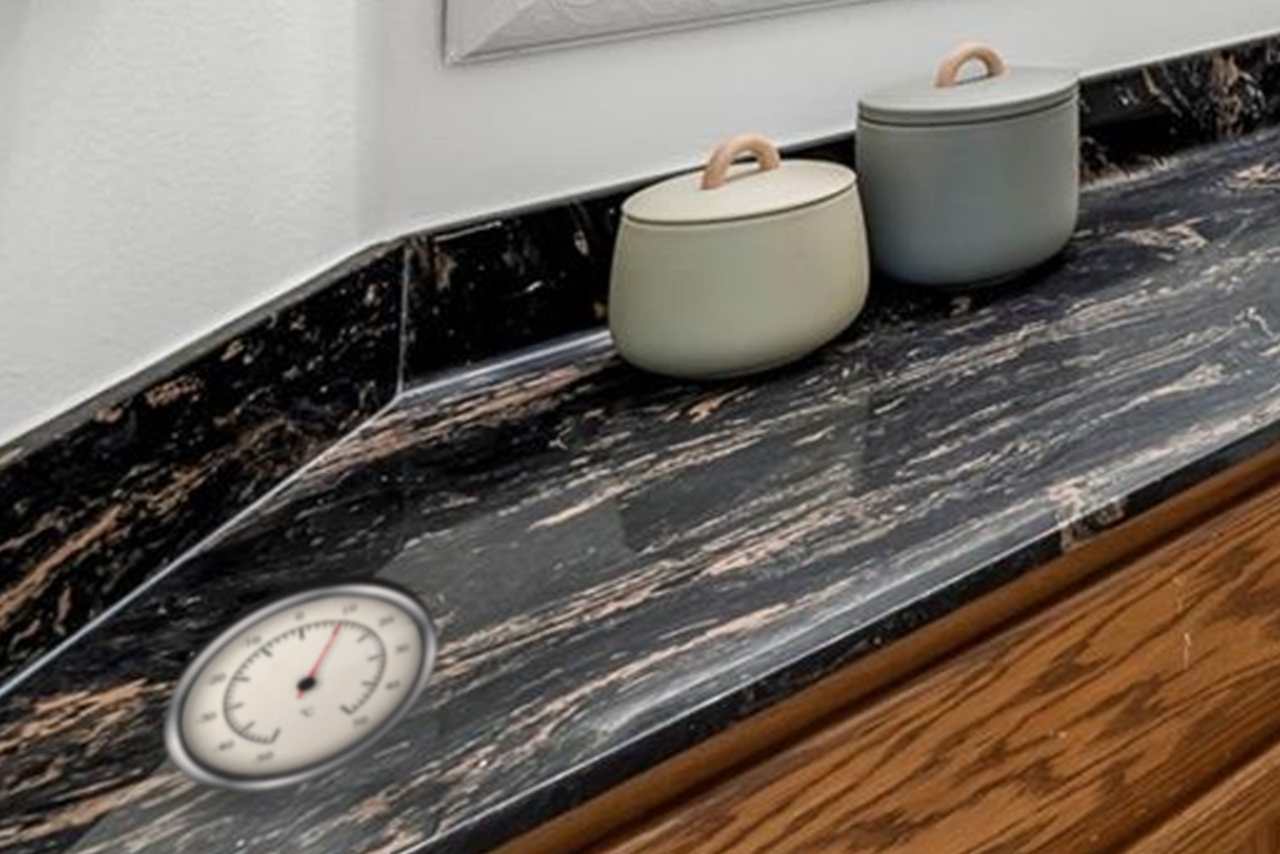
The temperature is 10°C
